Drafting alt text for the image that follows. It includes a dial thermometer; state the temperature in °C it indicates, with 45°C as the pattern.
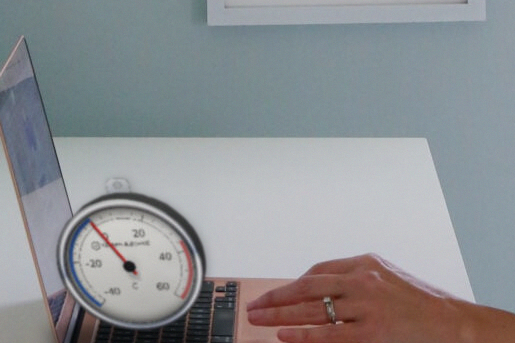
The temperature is 0°C
